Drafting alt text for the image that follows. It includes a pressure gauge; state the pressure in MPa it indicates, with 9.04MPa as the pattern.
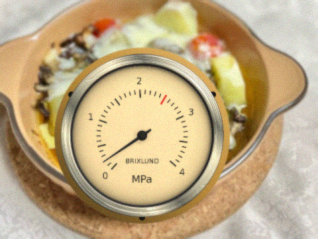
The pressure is 0.2MPa
